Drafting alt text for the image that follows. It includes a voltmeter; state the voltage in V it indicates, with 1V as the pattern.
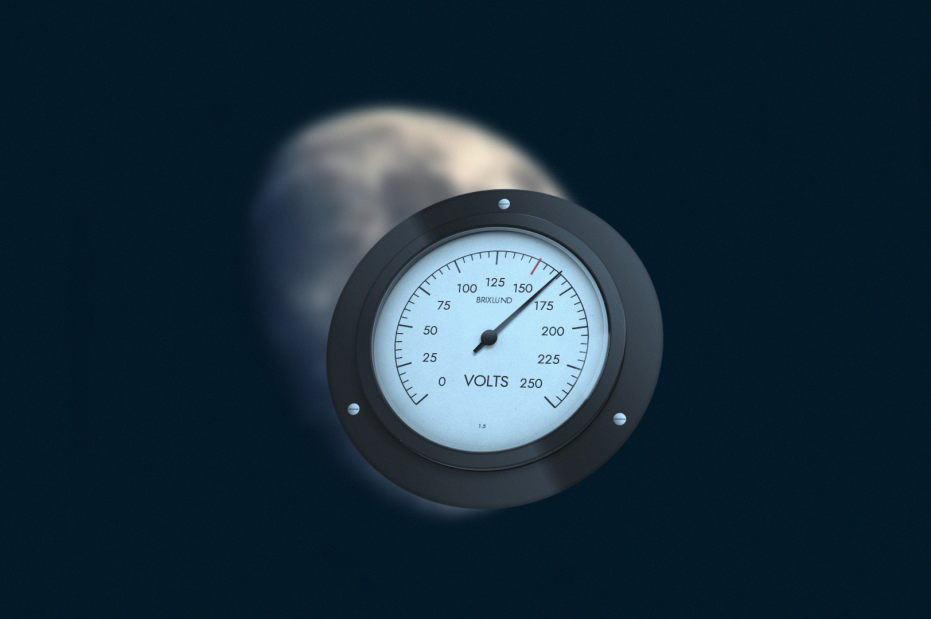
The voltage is 165V
